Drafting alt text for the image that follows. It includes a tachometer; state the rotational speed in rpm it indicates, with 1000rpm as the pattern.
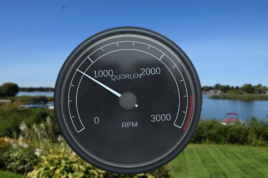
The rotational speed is 800rpm
